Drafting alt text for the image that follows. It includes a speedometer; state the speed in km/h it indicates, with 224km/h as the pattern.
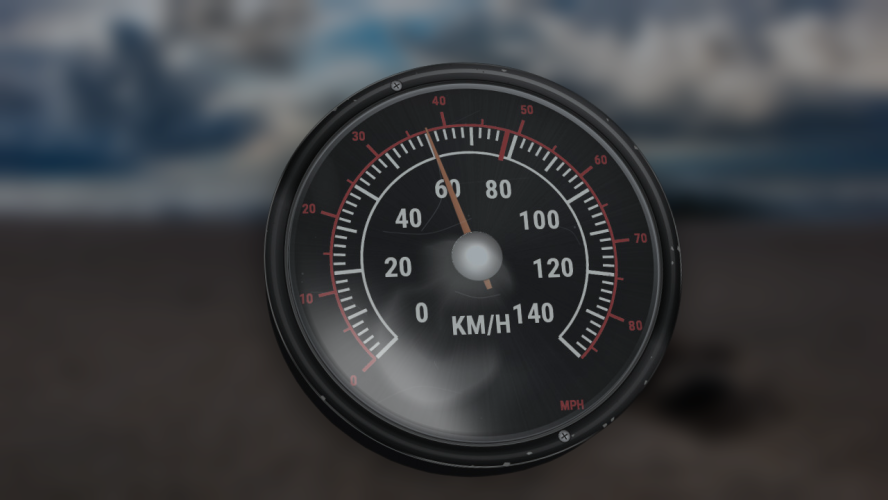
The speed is 60km/h
